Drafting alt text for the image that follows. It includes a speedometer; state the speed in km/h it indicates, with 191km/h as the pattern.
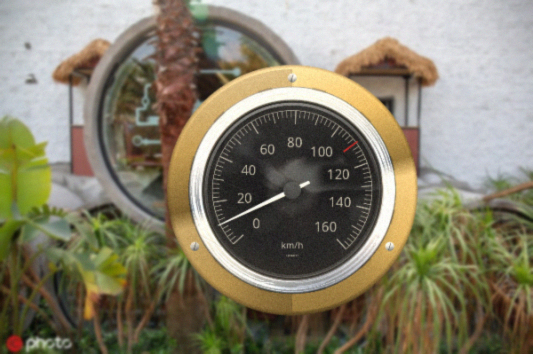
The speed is 10km/h
